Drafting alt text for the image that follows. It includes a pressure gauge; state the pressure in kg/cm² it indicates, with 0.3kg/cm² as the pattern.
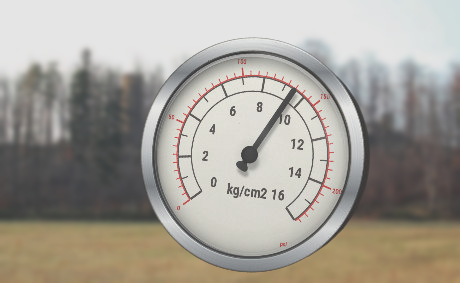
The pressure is 9.5kg/cm²
